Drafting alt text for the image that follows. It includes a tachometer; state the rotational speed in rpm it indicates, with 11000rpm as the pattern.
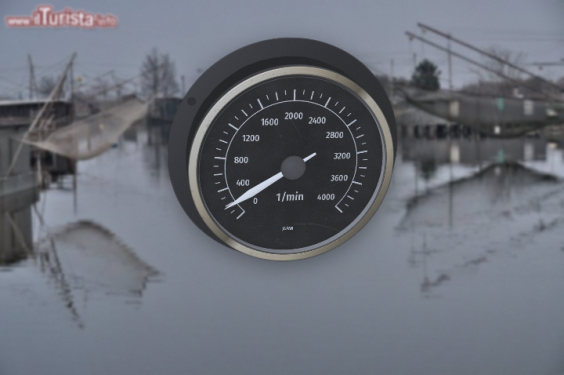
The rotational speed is 200rpm
